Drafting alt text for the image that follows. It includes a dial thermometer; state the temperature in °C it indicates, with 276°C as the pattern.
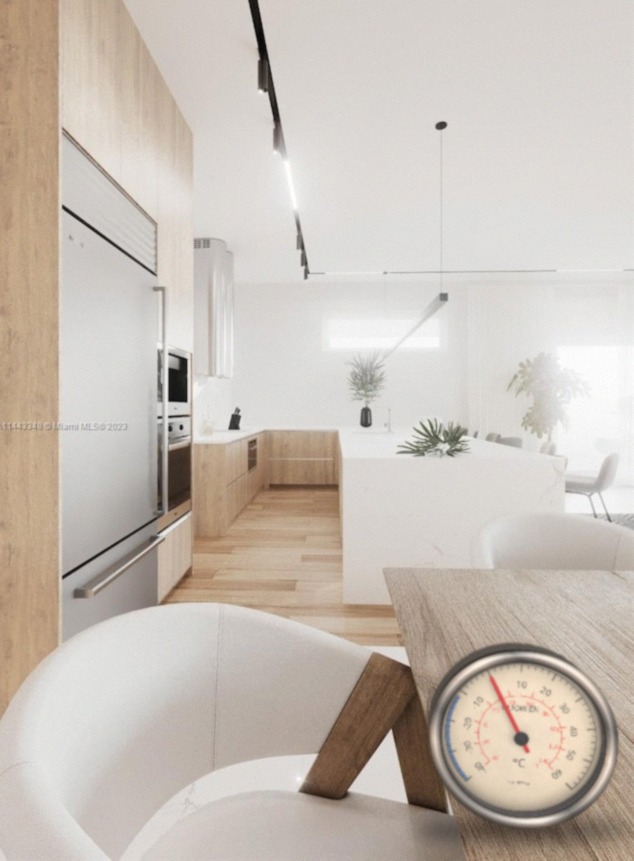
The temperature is 0°C
